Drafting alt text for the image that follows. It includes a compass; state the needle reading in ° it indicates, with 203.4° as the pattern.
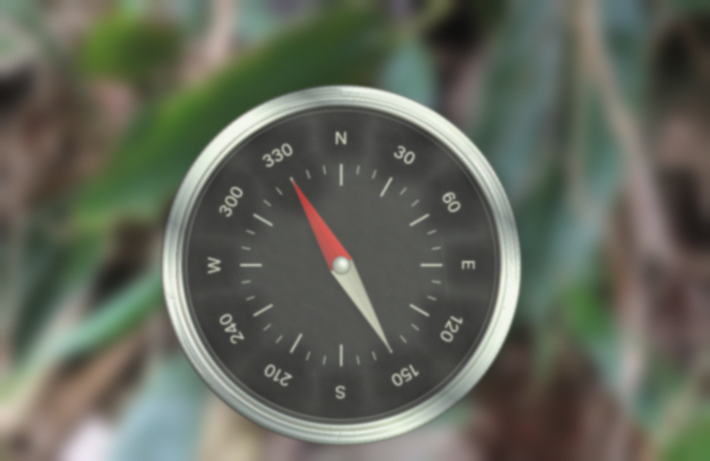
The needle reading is 330°
